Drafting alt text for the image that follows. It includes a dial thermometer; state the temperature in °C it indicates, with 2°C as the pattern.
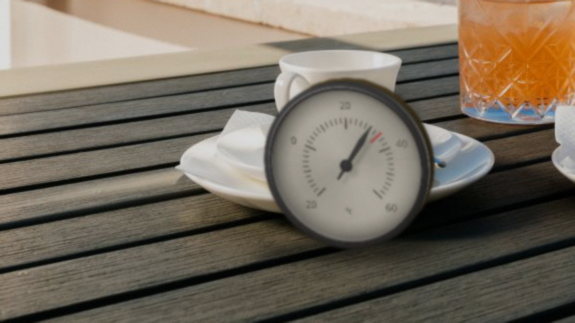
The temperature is 30°C
